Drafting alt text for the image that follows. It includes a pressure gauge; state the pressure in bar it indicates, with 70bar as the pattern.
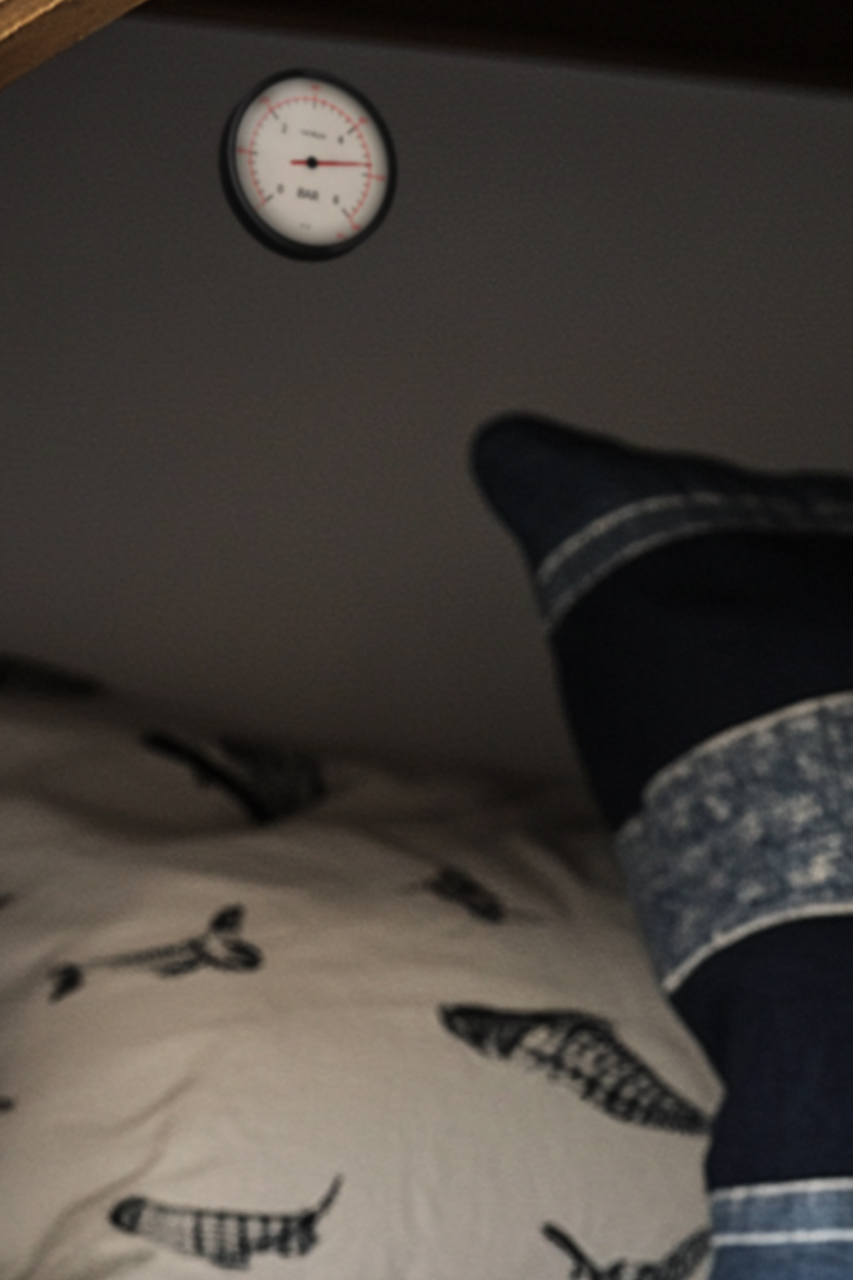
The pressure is 4.8bar
